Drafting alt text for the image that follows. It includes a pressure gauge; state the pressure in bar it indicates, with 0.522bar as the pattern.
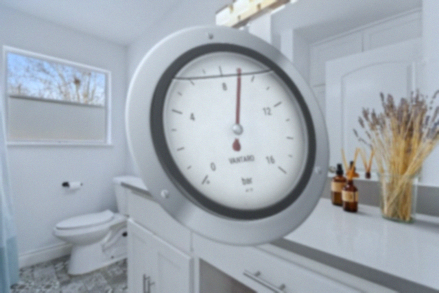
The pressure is 9bar
